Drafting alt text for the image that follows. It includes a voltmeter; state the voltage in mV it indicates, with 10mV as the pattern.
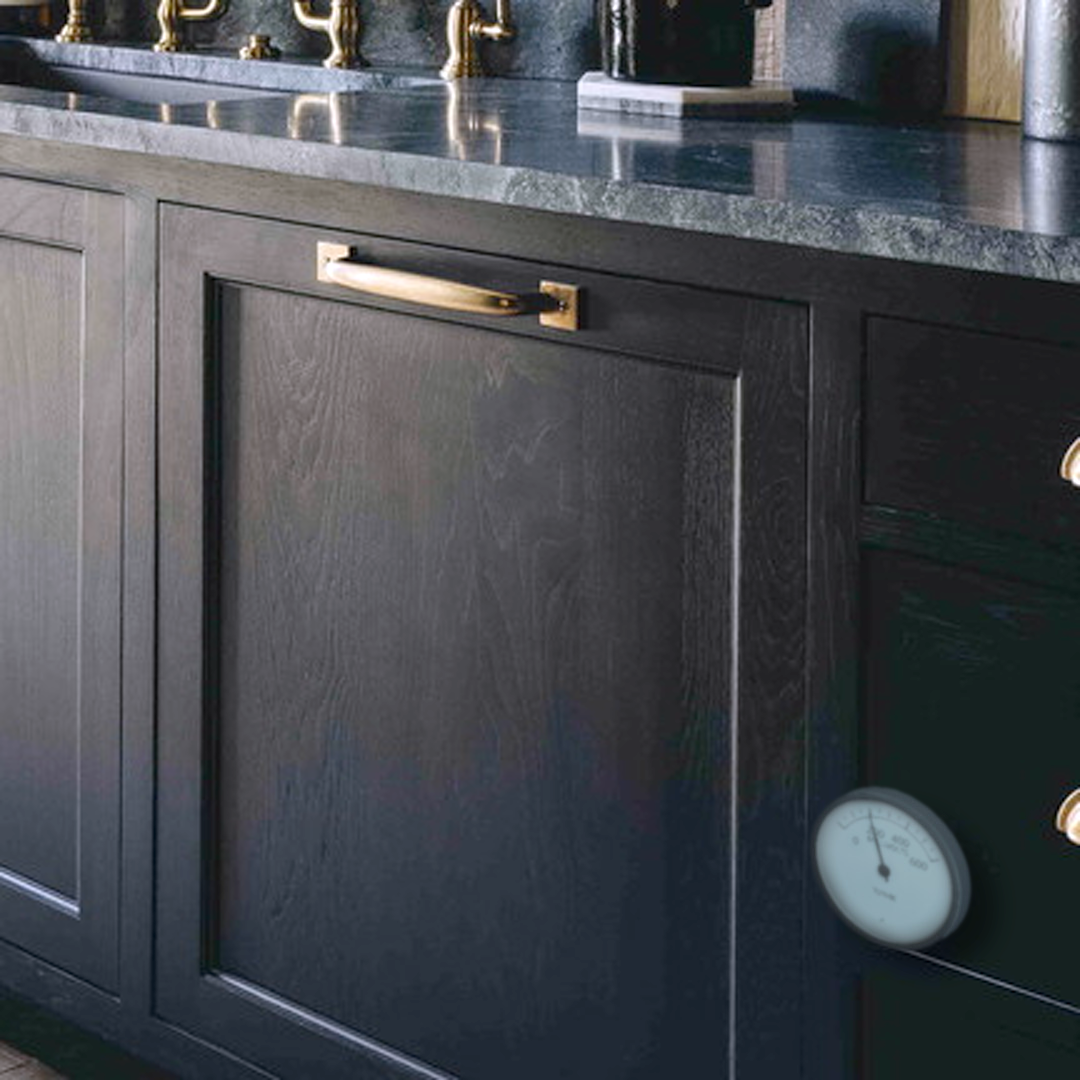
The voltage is 200mV
